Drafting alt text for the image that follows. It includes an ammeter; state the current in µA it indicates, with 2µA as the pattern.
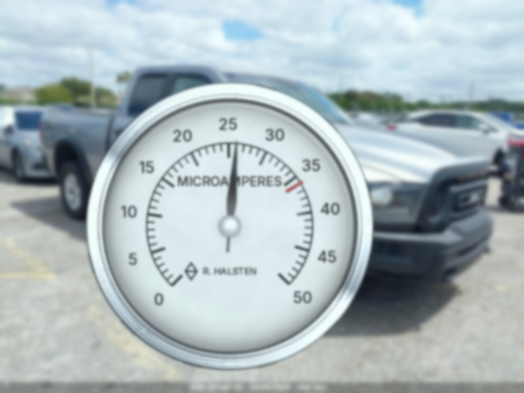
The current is 26µA
